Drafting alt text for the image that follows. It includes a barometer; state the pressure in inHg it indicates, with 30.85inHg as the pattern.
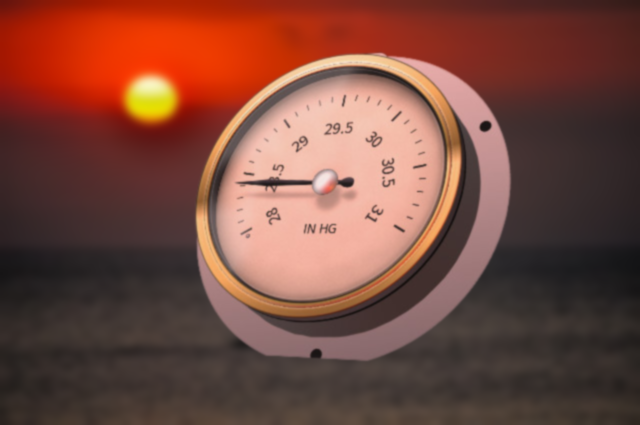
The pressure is 28.4inHg
